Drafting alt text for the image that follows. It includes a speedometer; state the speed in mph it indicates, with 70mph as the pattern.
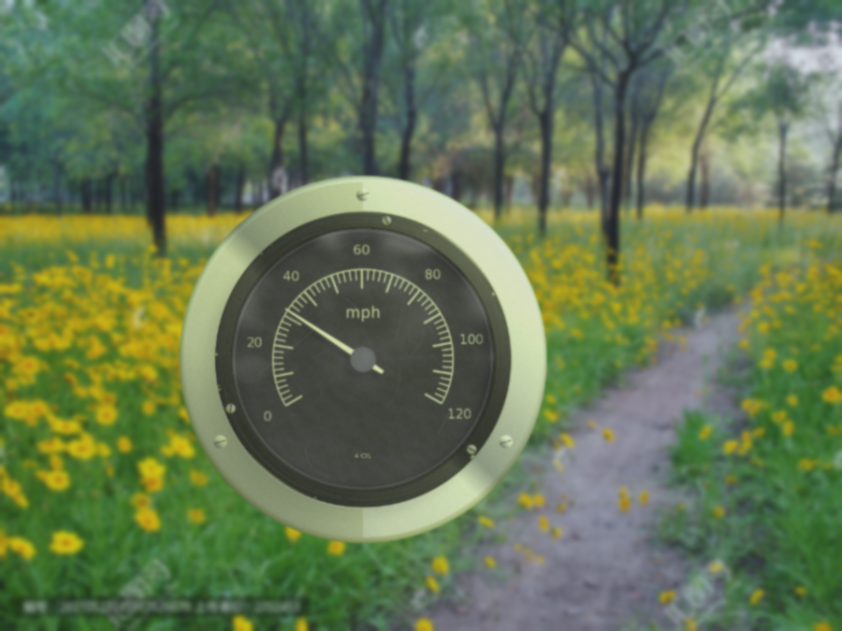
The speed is 32mph
